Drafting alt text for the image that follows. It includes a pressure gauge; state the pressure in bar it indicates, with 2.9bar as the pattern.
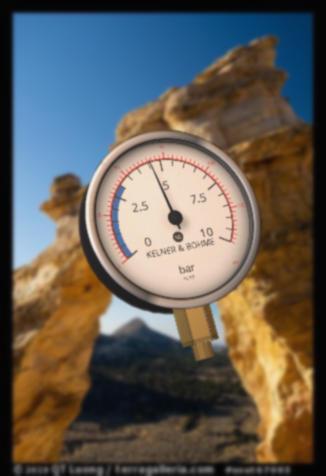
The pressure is 4.5bar
